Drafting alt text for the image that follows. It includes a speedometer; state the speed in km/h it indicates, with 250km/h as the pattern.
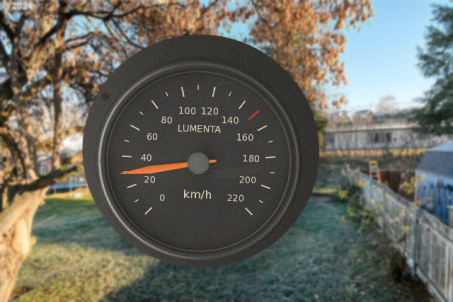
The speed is 30km/h
